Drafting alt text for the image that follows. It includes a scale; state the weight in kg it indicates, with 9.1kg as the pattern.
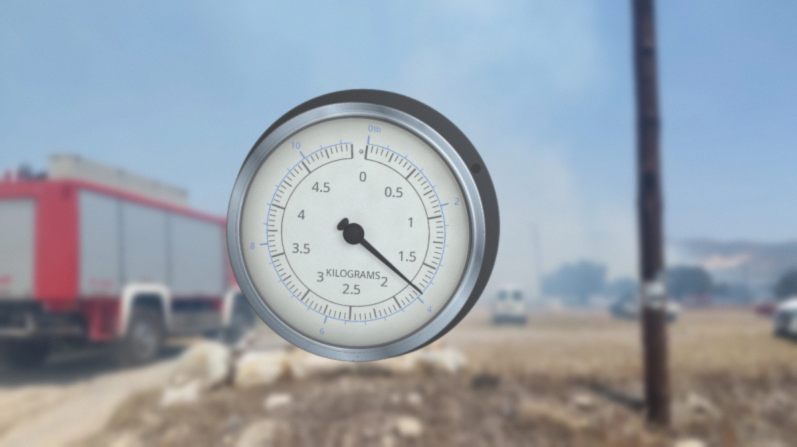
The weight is 1.75kg
